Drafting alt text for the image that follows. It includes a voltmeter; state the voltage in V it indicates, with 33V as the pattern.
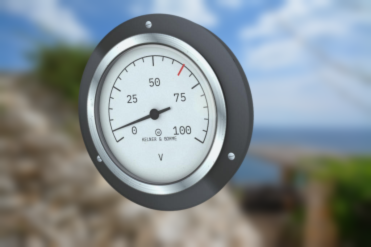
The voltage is 5V
